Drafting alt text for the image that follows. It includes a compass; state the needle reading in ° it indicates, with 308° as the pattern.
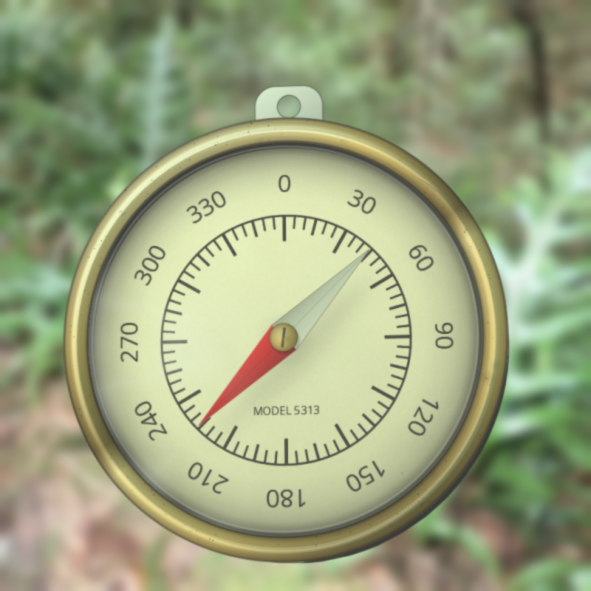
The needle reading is 225°
